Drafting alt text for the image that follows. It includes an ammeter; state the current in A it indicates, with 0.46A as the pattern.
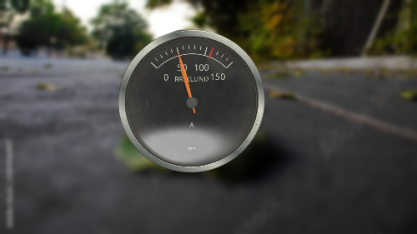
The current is 50A
